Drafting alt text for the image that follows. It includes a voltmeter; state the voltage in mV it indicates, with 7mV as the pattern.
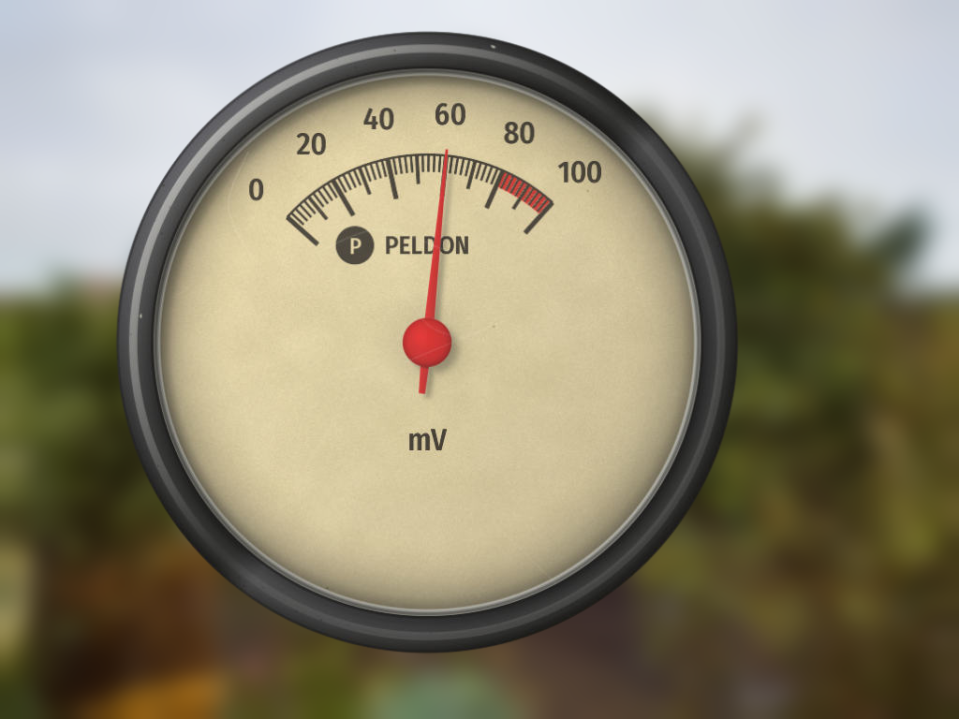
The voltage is 60mV
